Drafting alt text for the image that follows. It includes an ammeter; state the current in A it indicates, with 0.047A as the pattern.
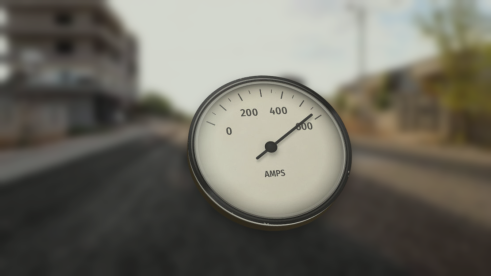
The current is 575A
